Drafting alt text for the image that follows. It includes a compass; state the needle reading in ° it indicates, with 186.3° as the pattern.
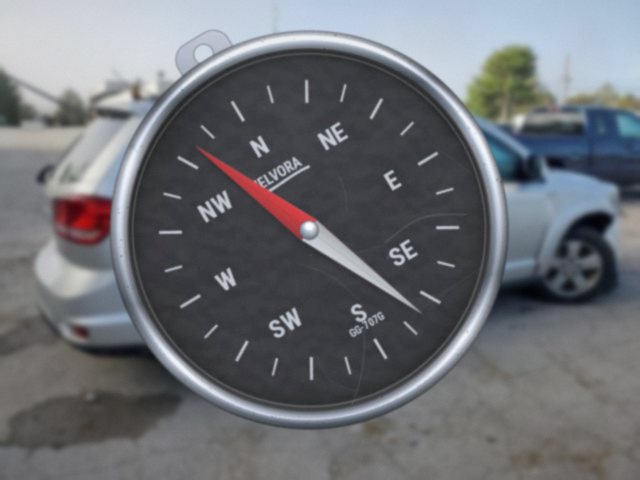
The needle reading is 337.5°
